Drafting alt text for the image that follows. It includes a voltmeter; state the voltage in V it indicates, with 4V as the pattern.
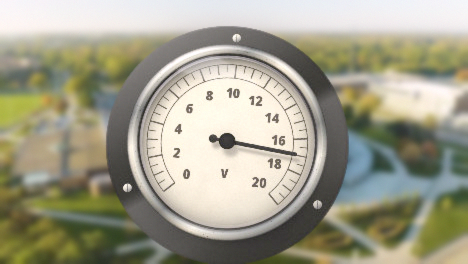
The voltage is 17V
